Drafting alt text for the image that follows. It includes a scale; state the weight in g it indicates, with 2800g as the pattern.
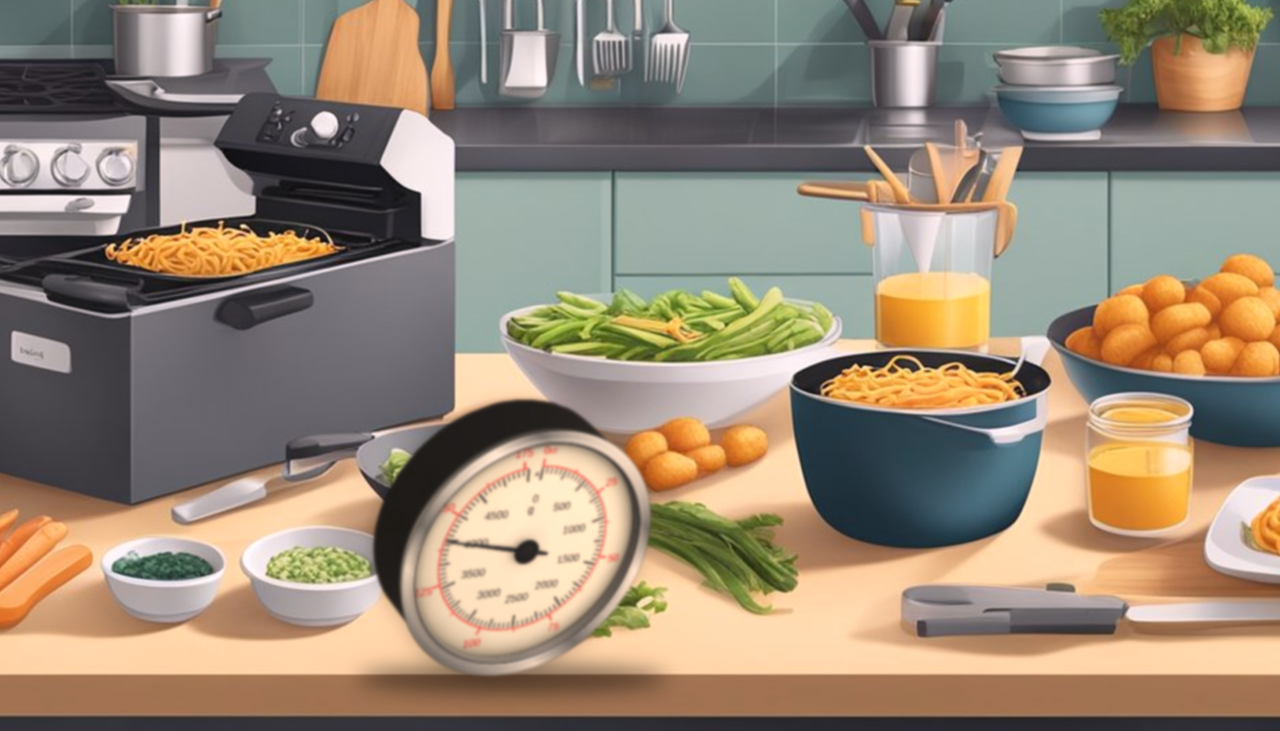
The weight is 4000g
